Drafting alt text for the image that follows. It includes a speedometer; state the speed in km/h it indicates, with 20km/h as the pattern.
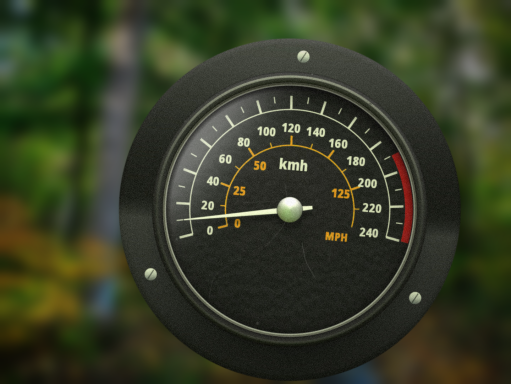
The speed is 10km/h
